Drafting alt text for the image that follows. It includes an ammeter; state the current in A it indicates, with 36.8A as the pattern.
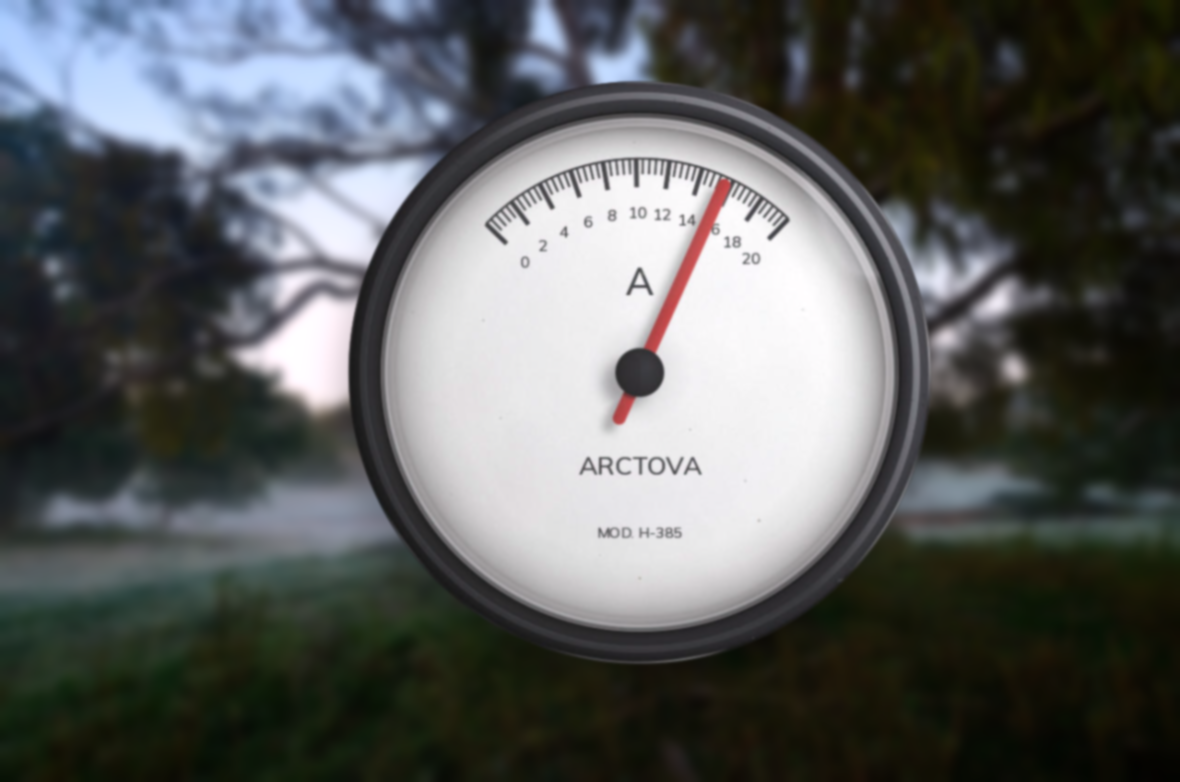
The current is 15.6A
